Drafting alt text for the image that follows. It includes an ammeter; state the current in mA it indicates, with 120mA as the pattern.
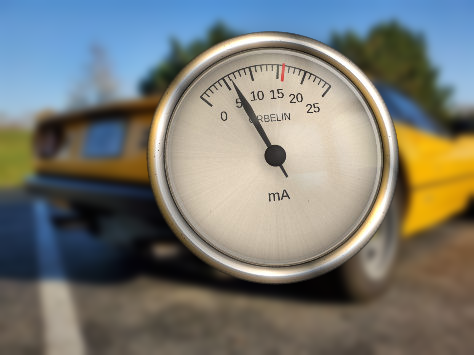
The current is 6mA
